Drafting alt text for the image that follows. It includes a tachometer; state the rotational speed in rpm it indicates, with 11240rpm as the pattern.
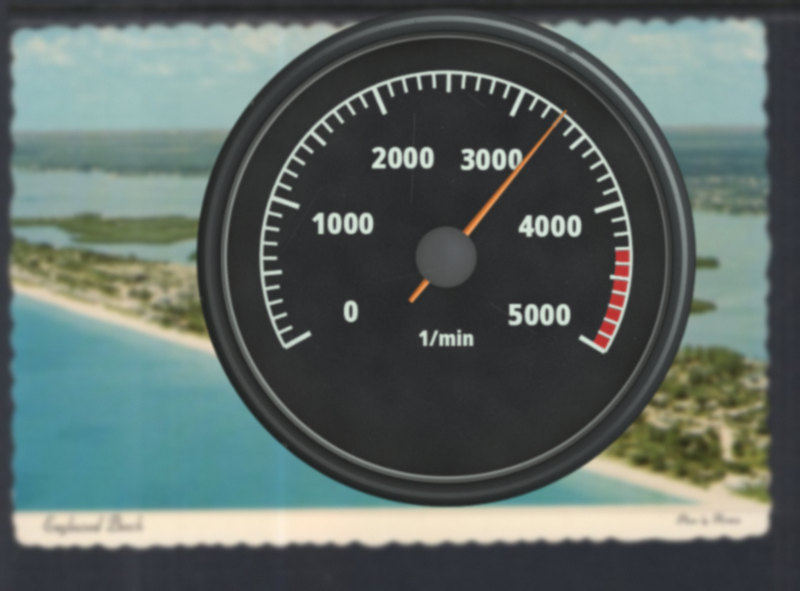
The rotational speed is 3300rpm
